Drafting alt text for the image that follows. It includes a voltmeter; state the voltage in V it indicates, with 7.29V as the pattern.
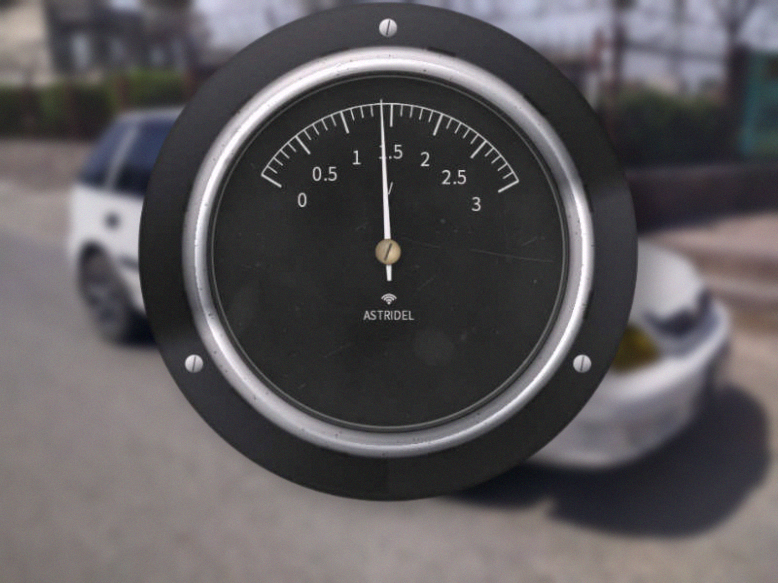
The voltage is 1.4V
